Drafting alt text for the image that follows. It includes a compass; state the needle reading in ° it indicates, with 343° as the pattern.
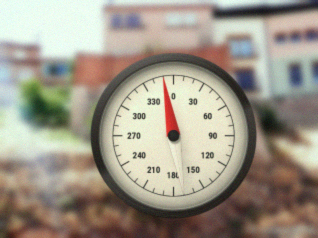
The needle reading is 350°
